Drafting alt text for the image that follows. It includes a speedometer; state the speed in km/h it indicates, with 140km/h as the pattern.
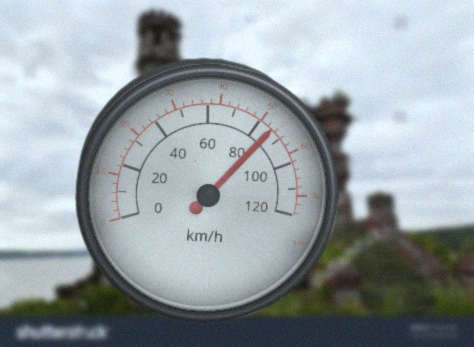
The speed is 85km/h
